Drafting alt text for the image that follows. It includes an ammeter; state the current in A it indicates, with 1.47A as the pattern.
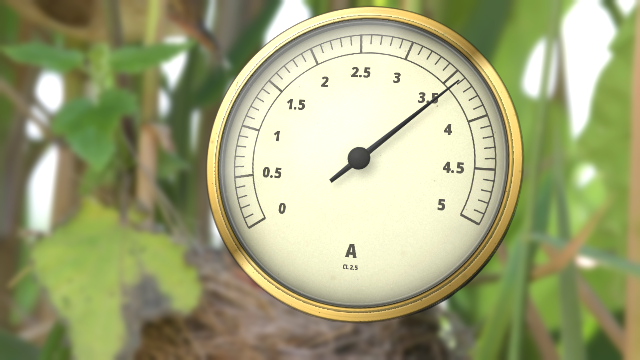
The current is 3.6A
